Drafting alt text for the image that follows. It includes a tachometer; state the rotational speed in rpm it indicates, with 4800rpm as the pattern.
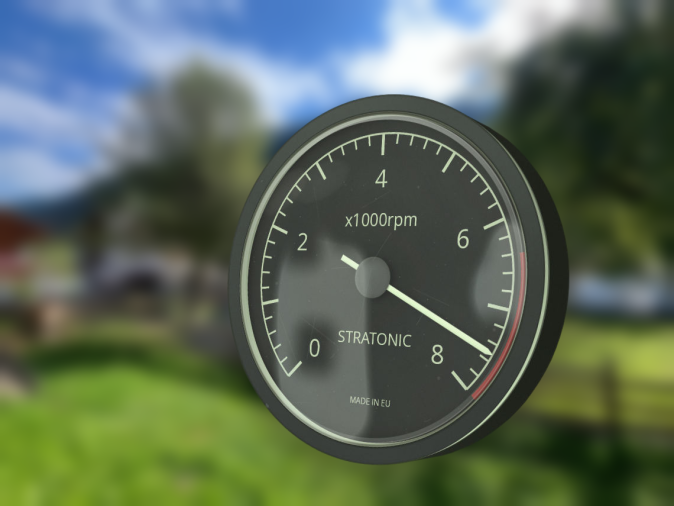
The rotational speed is 7500rpm
